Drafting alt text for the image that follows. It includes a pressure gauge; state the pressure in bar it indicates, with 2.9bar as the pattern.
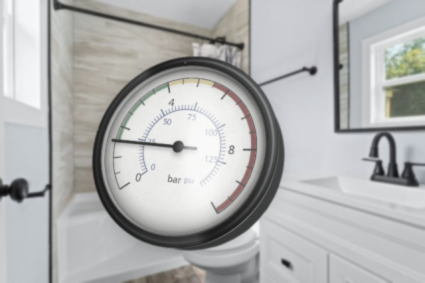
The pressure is 1.5bar
